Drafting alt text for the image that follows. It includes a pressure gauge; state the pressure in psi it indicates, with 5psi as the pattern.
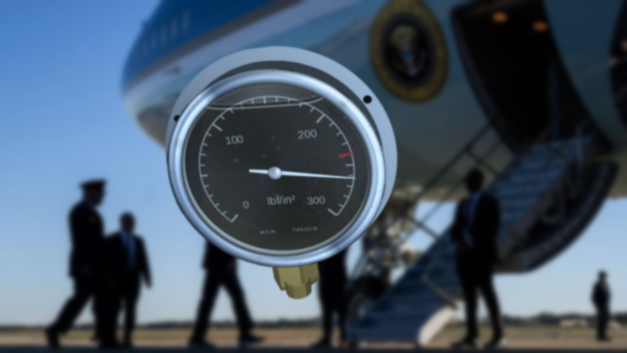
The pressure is 260psi
